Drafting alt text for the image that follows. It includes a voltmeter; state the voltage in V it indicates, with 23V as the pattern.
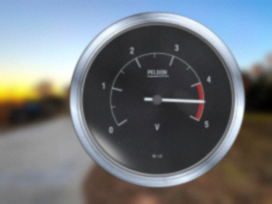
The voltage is 4.5V
